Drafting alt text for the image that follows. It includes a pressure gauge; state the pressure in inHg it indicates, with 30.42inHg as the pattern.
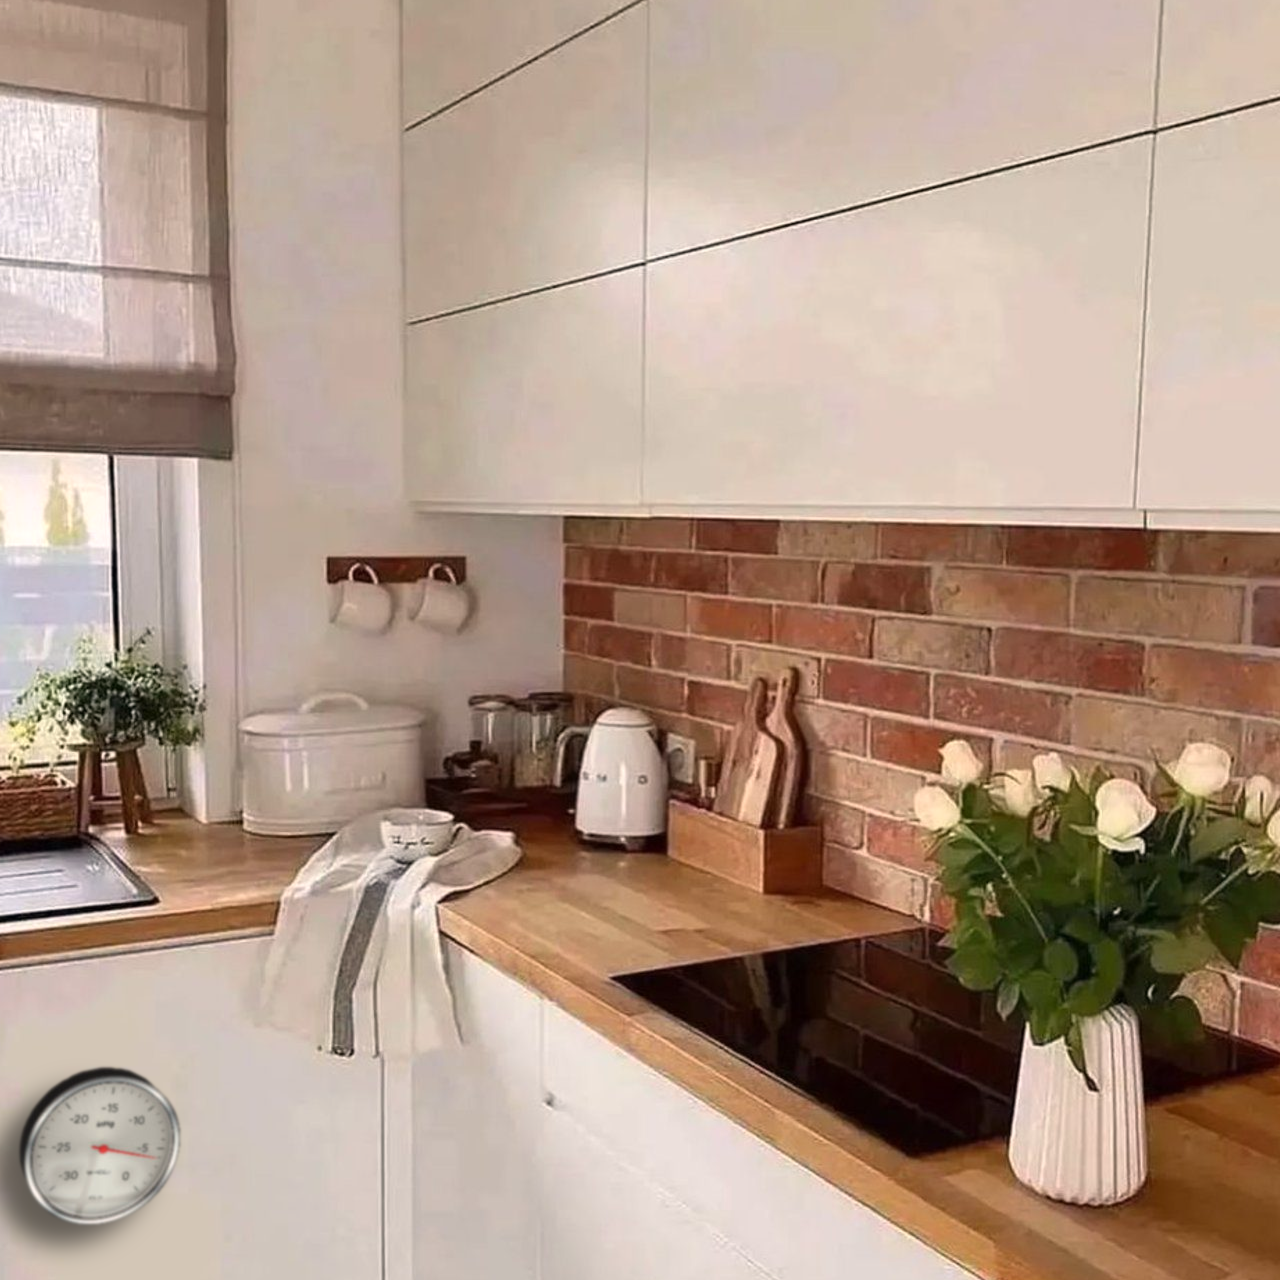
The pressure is -4inHg
